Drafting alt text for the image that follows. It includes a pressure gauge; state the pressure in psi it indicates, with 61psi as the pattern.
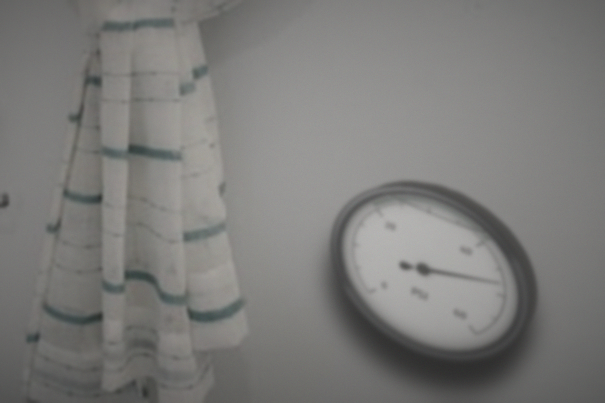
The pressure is 47.5psi
